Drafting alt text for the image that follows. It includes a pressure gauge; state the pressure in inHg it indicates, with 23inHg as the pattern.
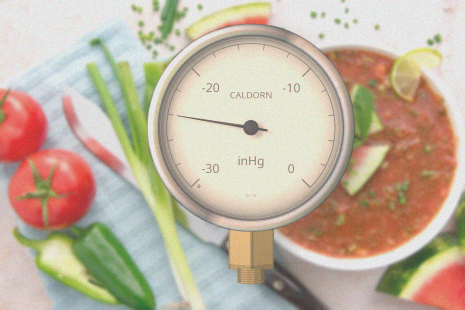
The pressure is -24inHg
